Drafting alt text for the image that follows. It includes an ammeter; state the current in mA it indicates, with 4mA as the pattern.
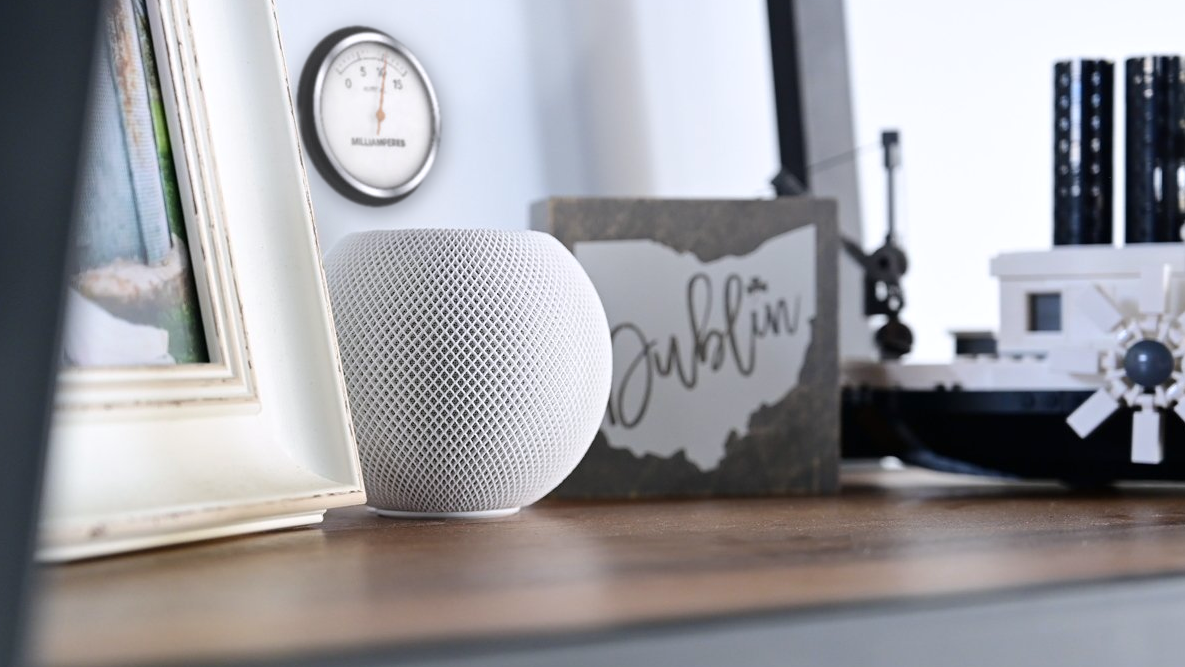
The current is 10mA
